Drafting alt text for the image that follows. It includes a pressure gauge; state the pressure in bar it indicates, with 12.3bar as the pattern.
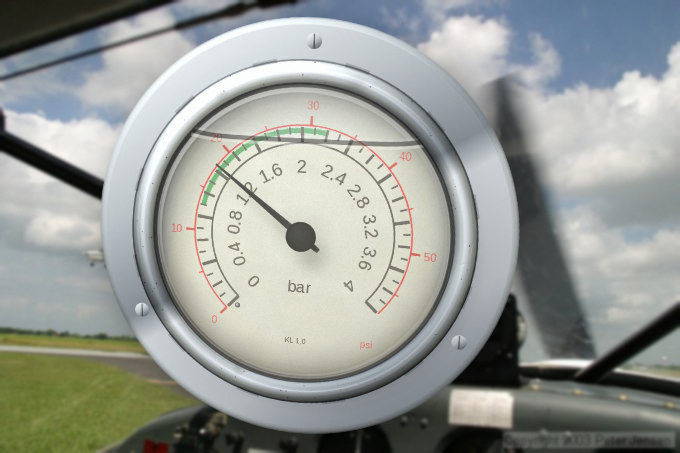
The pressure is 1.25bar
